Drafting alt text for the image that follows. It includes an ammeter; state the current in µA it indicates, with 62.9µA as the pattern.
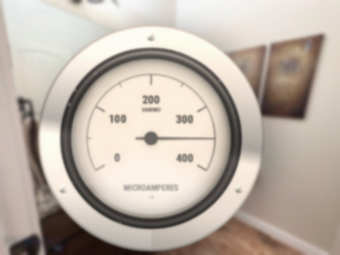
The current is 350µA
